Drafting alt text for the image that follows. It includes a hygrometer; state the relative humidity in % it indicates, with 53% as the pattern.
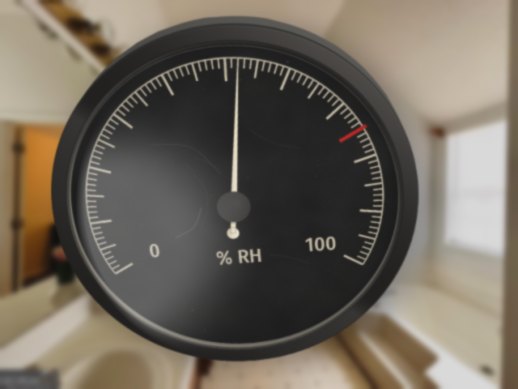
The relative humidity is 52%
